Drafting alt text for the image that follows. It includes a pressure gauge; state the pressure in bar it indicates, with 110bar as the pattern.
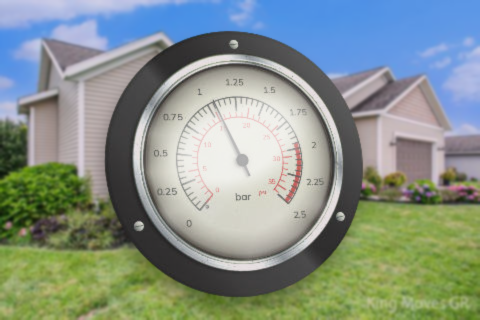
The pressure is 1.05bar
